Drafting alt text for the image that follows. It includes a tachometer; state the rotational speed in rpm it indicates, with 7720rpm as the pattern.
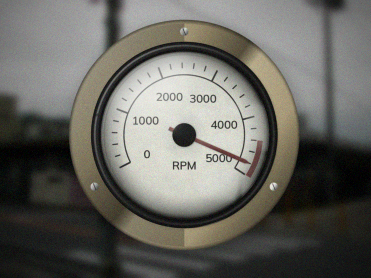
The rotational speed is 4800rpm
